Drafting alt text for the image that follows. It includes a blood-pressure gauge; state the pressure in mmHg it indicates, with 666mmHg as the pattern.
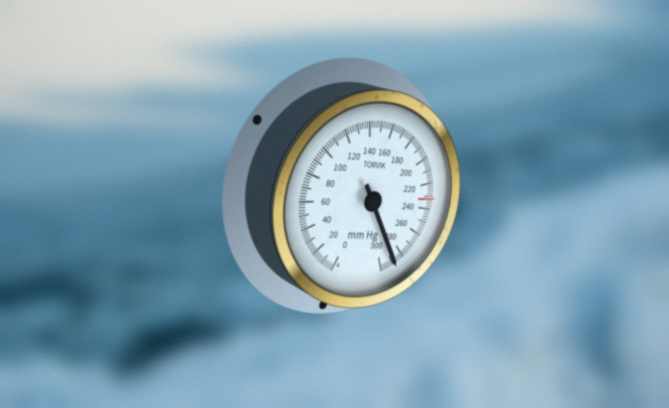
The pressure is 290mmHg
